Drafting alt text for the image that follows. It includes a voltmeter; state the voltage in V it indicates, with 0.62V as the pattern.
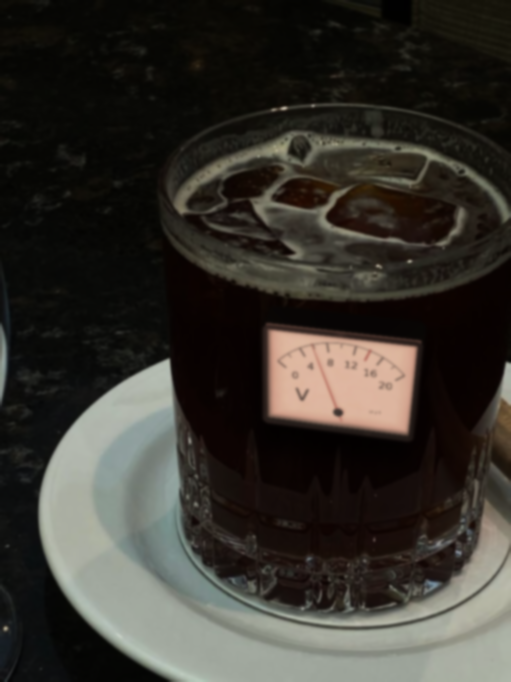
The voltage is 6V
